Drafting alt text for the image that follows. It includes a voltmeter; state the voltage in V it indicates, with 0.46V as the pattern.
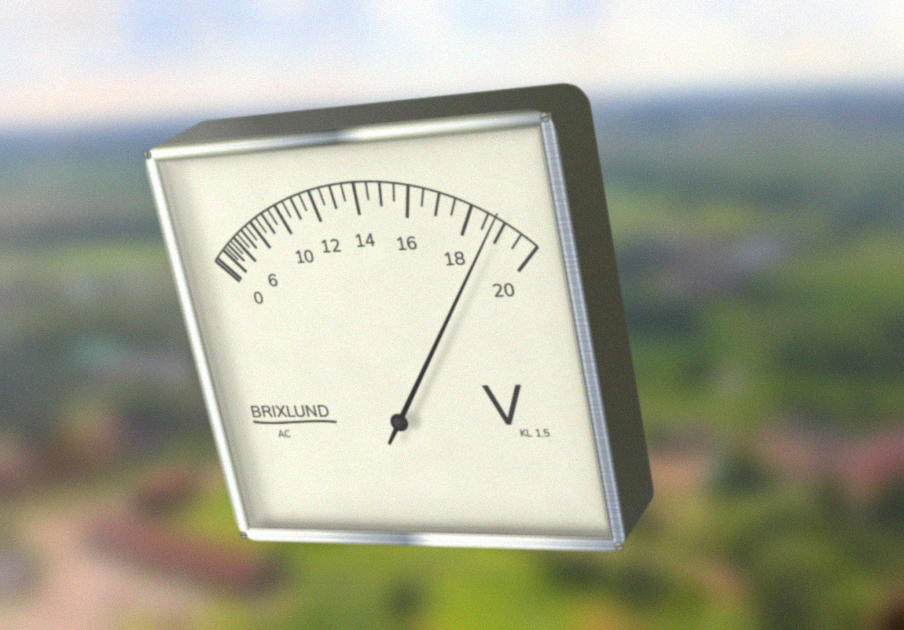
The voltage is 18.75V
